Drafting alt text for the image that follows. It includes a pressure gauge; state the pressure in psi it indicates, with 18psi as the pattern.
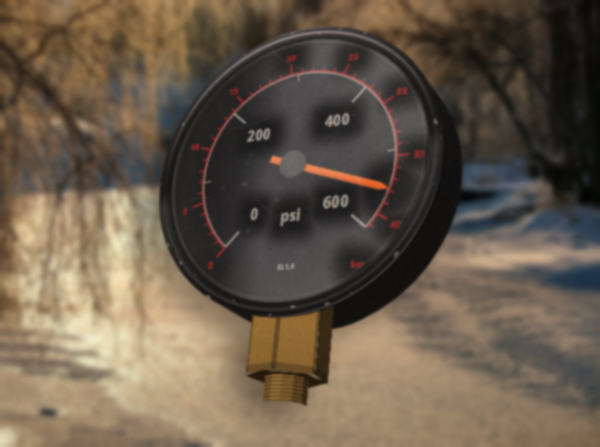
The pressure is 550psi
